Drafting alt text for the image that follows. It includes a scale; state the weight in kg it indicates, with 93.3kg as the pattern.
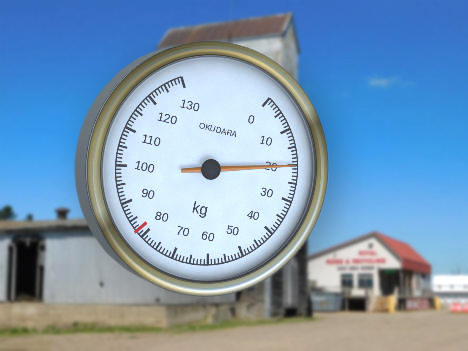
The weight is 20kg
